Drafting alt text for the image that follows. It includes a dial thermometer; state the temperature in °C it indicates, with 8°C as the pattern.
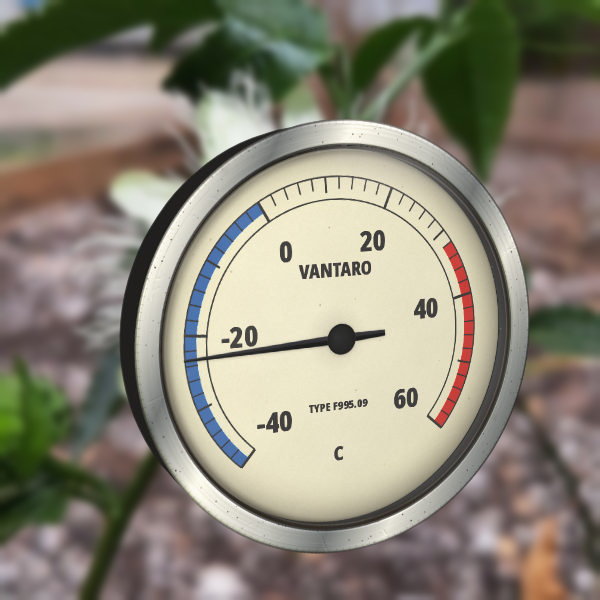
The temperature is -23°C
